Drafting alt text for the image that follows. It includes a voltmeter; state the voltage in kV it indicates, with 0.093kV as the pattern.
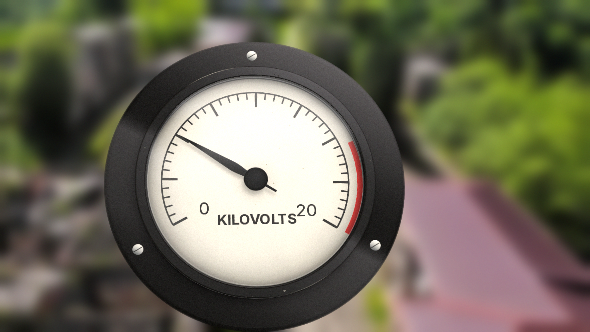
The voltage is 5kV
